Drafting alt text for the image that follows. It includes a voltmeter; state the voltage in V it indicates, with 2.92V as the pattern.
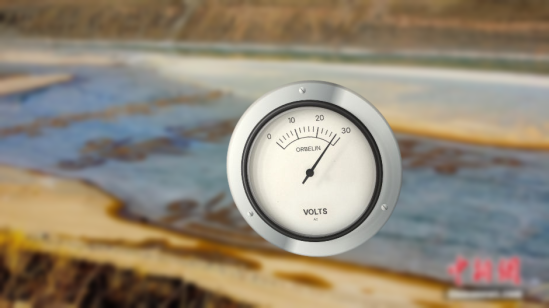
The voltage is 28V
